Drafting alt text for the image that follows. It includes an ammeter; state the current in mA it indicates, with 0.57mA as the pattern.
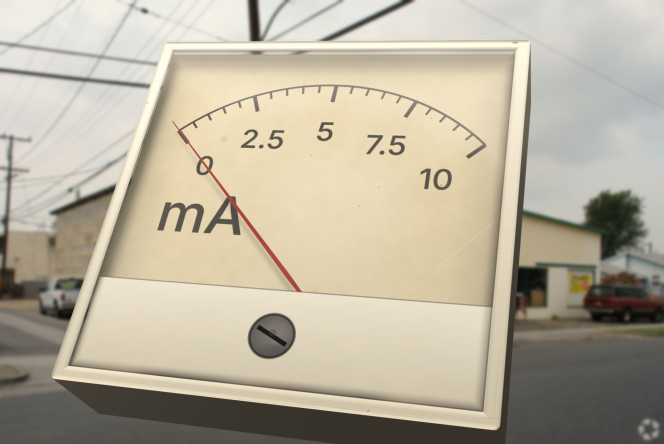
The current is 0mA
